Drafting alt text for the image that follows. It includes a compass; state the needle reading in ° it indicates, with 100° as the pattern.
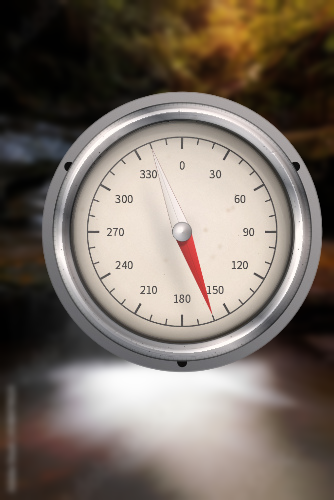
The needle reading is 160°
